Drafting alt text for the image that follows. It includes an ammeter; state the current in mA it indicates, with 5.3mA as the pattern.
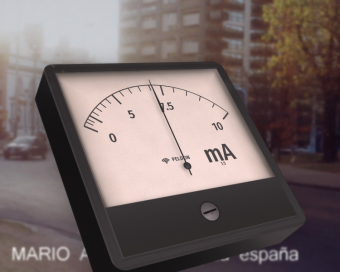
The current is 7mA
